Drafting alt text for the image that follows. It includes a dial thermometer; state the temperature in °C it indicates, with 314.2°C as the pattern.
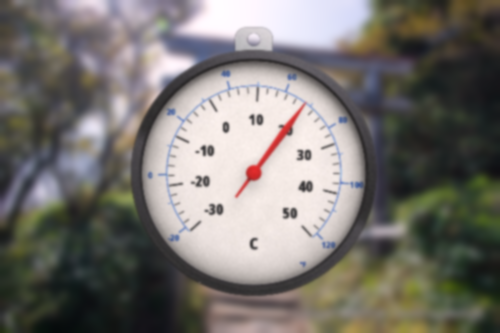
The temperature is 20°C
